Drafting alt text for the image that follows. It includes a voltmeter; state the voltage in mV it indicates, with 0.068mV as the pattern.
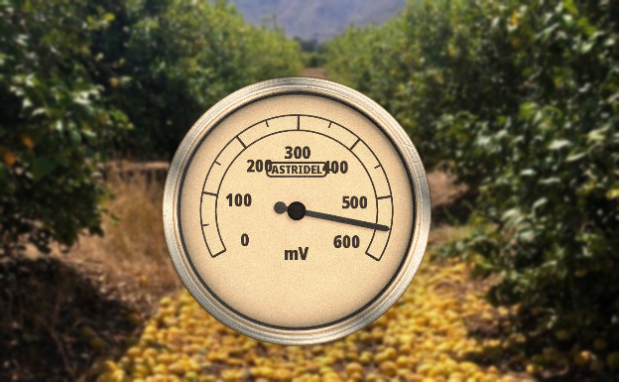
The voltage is 550mV
